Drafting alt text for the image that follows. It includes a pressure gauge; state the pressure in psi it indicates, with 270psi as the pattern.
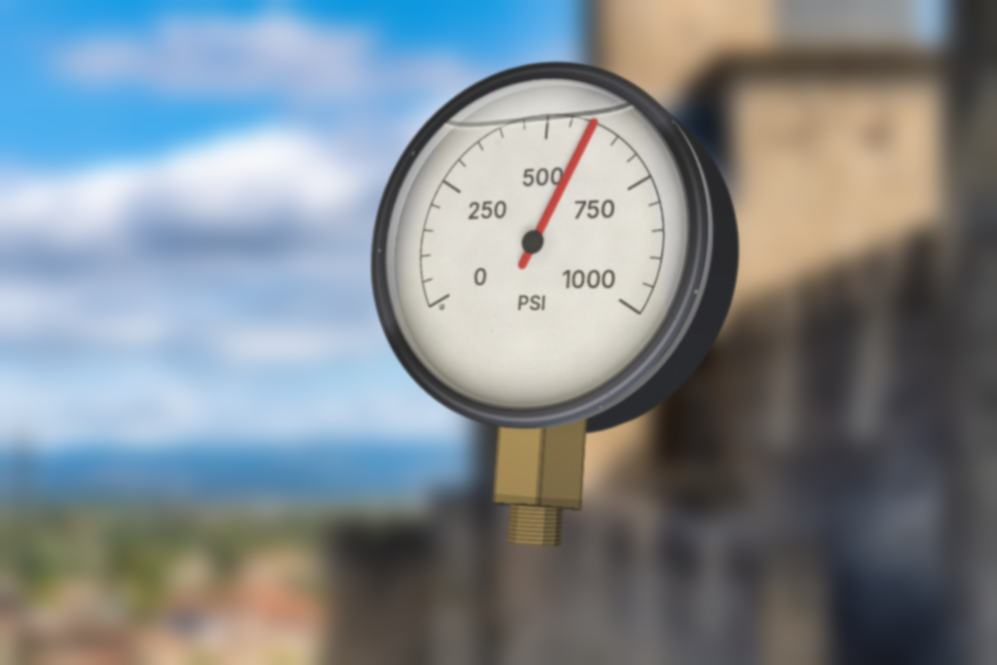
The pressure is 600psi
